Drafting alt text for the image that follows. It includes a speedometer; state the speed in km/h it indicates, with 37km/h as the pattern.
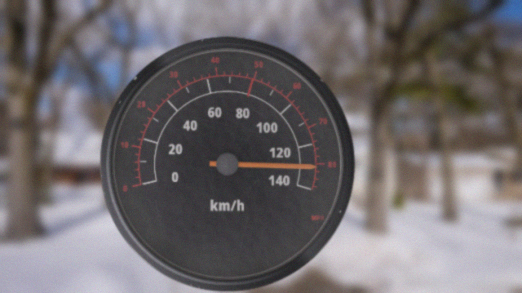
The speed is 130km/h
